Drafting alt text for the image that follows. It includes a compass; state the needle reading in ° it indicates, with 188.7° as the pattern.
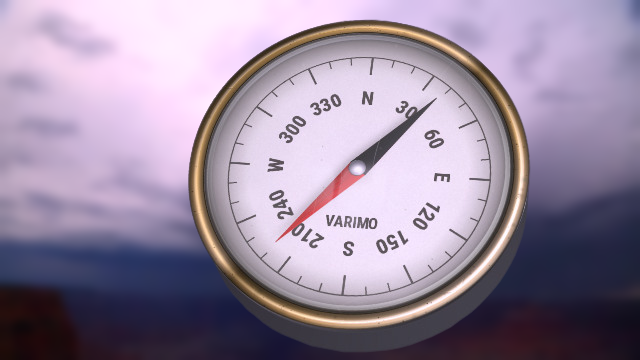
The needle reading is 220°
